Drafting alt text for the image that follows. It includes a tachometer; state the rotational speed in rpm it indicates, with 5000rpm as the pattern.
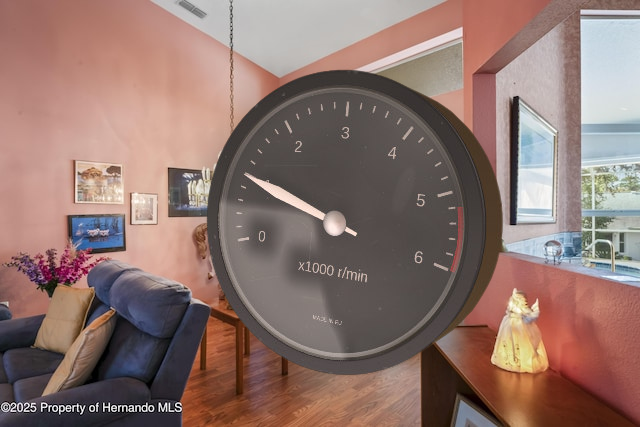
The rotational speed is 1000rpm
